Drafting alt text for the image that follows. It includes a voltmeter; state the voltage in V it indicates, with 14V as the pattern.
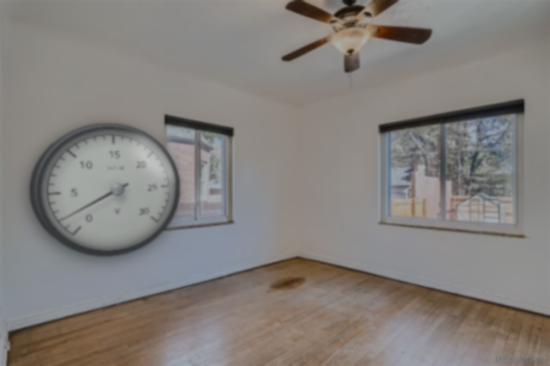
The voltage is 2V
